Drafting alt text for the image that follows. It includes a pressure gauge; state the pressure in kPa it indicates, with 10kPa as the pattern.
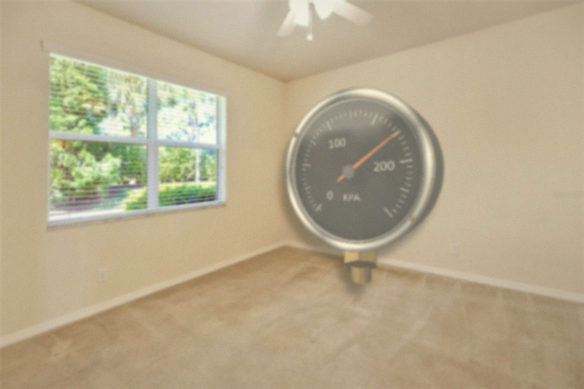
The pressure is 175kPa
